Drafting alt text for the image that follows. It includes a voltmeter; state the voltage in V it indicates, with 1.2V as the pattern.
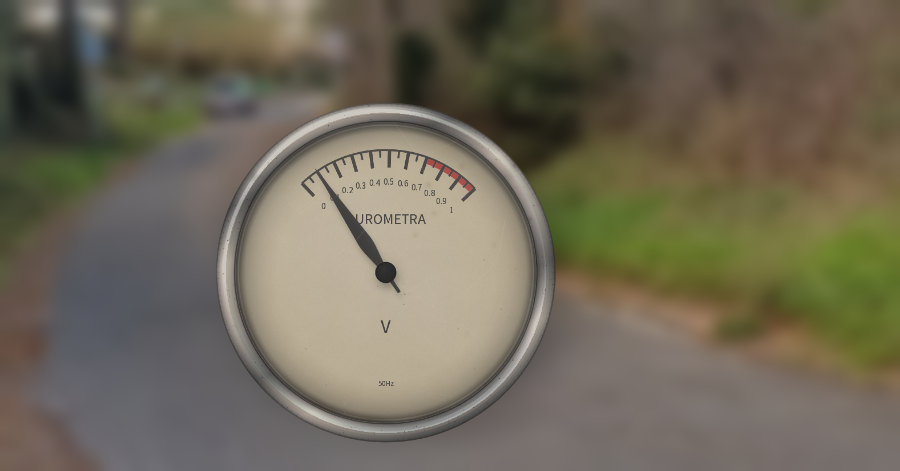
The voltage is 0.1V
